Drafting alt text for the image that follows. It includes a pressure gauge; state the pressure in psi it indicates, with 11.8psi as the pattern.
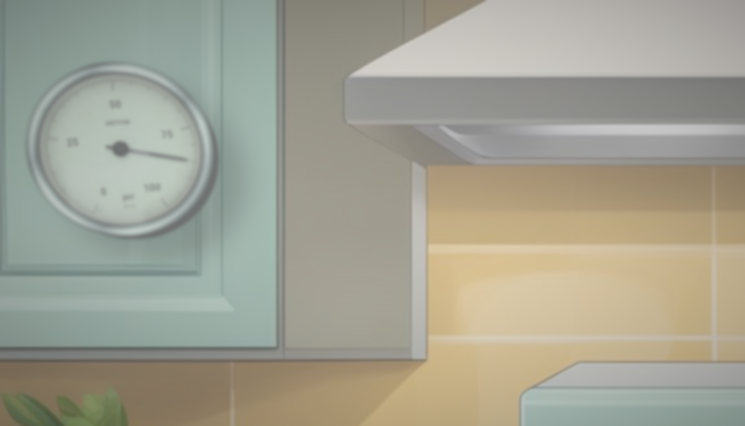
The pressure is 85psi
